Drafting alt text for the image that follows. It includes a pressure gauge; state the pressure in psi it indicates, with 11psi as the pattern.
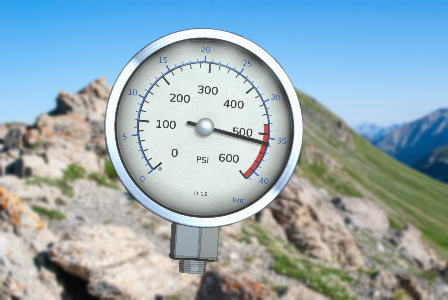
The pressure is 520psi
